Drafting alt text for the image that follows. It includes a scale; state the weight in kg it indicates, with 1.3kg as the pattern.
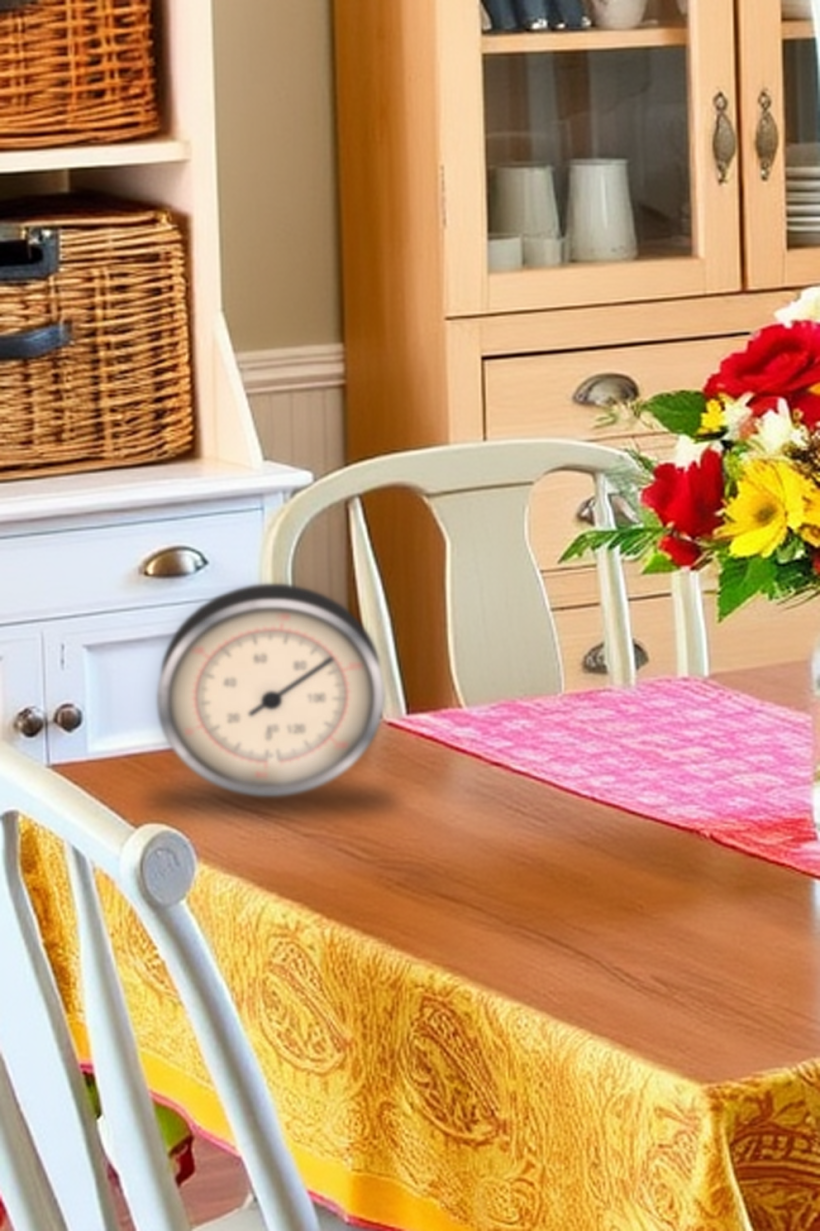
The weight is 85kg
